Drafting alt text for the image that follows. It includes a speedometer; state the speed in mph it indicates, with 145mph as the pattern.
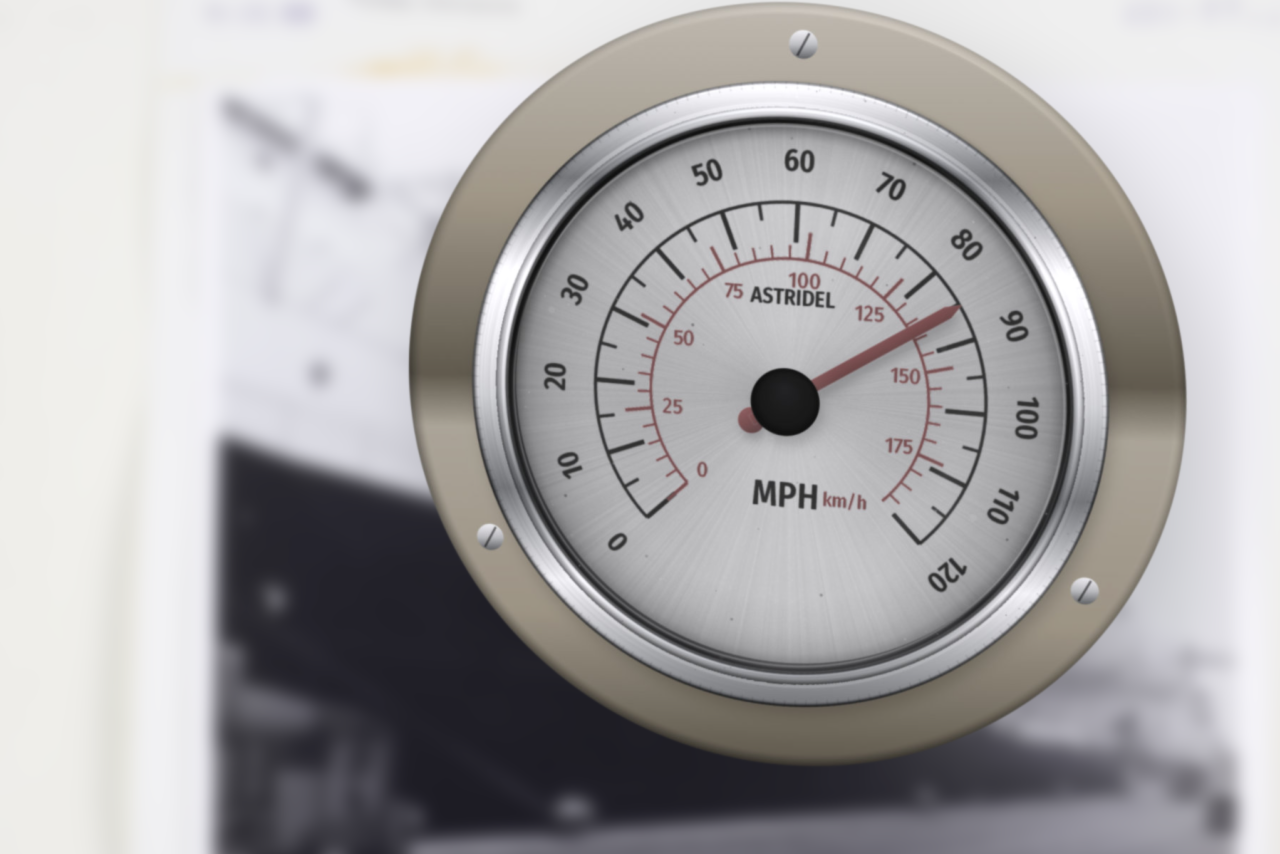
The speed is 85mph
